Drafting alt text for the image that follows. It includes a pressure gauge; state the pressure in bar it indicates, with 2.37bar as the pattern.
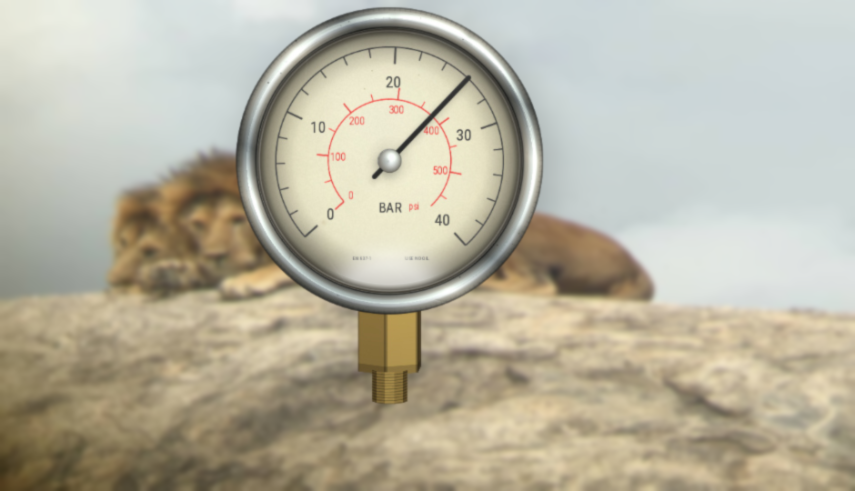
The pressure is 26bar
